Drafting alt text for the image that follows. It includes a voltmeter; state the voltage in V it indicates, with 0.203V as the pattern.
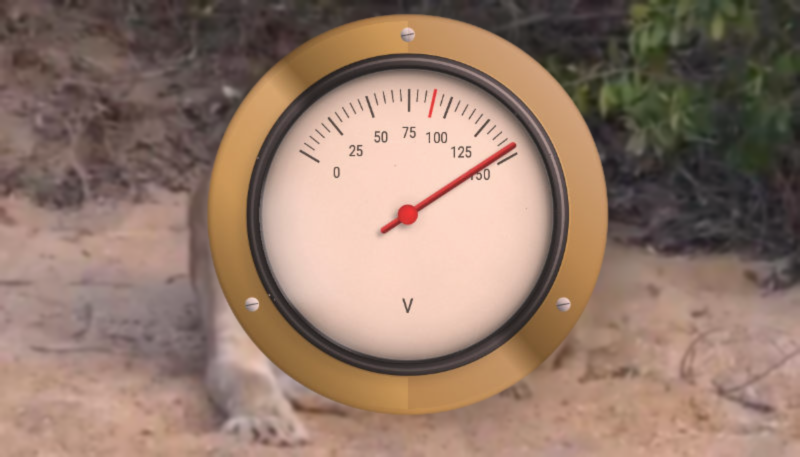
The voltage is 145V
